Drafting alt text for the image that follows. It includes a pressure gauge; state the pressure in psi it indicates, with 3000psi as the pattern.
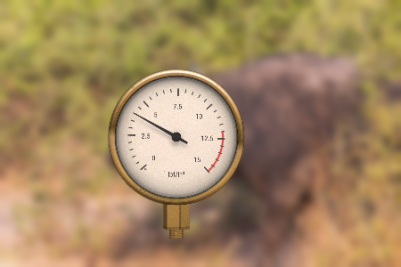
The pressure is 4psi
